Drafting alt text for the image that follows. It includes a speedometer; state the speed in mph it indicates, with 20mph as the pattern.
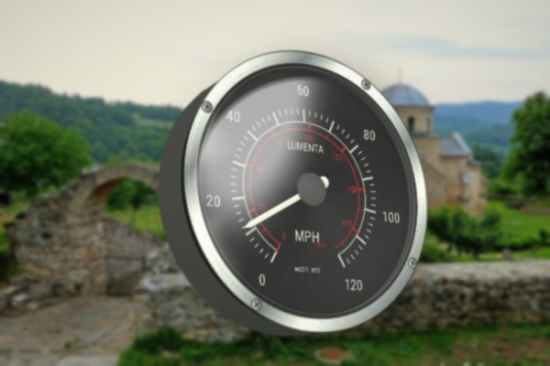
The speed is 12mph
